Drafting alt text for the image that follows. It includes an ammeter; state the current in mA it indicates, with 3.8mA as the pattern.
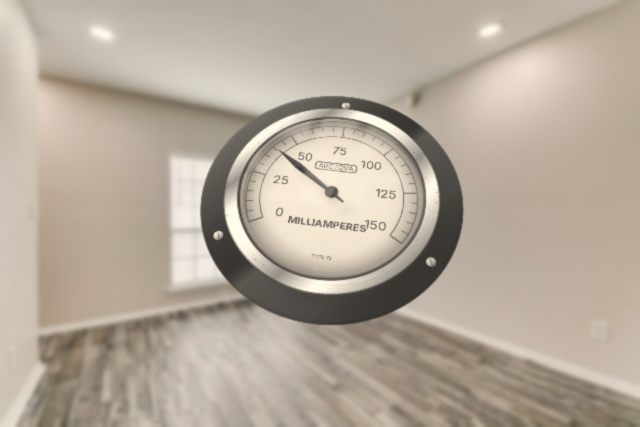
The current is 40mA
